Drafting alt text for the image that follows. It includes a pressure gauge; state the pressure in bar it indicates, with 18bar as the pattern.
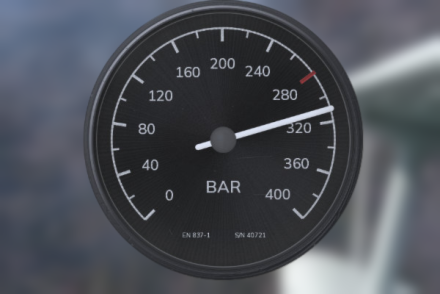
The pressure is 310bar
